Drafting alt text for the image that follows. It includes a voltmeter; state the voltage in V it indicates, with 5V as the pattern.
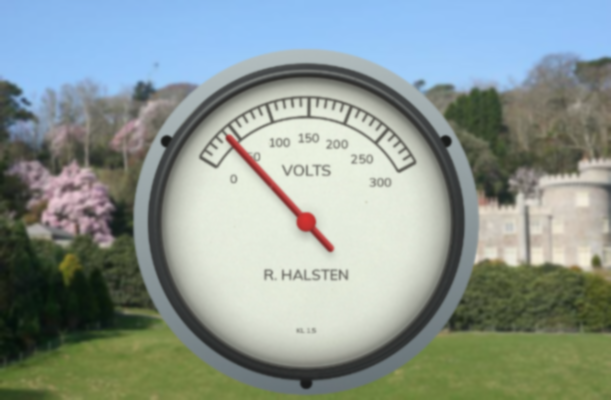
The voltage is 40V
